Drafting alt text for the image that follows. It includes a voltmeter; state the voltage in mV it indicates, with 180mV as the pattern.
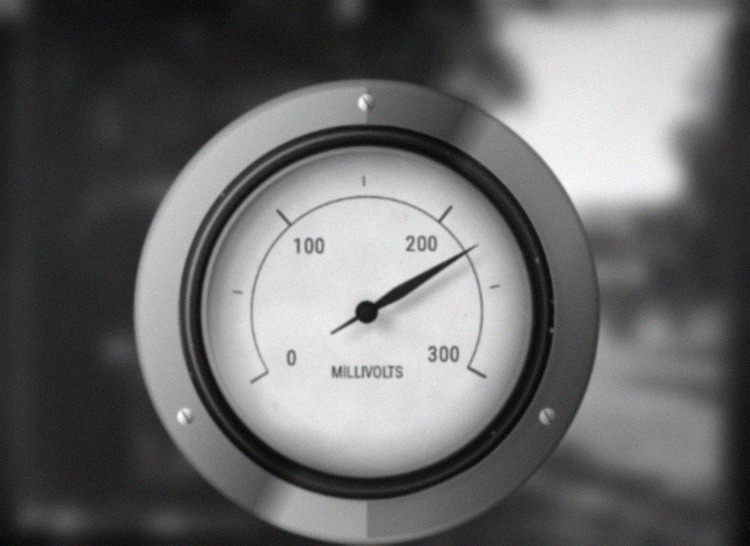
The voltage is 225mV
